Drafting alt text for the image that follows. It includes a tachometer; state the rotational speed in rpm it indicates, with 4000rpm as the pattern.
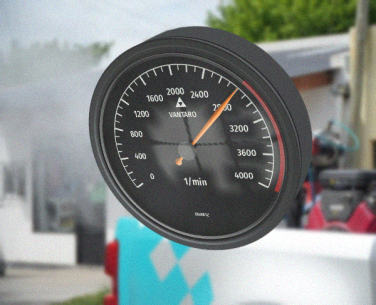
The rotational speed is 2800rpm
